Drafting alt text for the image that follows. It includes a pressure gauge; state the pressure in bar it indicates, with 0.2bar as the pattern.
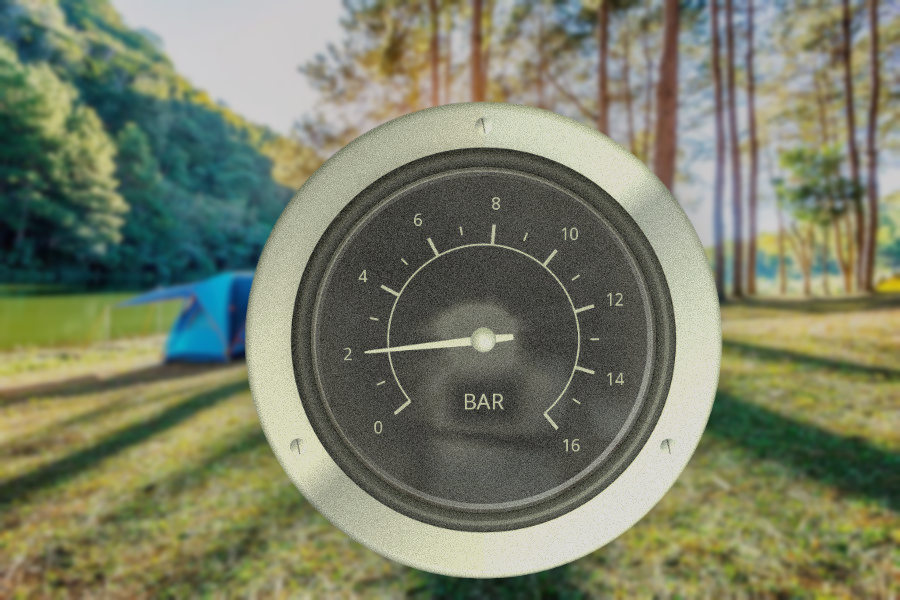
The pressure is 2bar
